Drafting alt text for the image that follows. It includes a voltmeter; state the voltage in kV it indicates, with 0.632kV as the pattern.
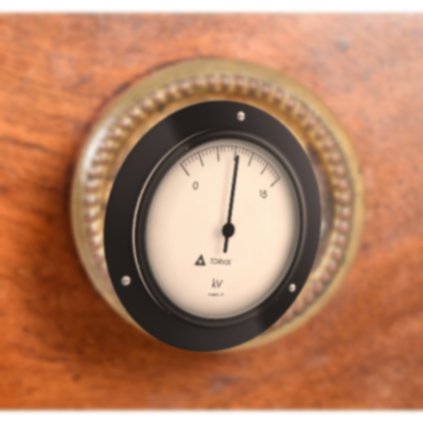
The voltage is 7.5kV
